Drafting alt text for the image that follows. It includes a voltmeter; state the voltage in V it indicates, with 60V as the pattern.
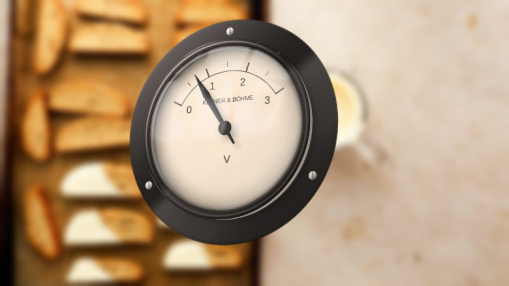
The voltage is 0.75V
